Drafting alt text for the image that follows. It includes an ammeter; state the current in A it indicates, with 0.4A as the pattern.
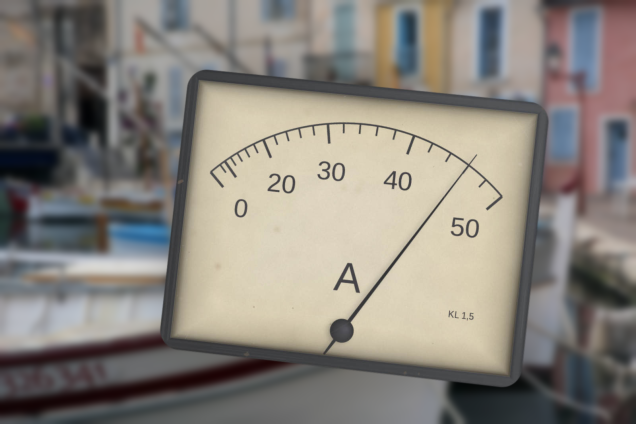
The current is 46A
